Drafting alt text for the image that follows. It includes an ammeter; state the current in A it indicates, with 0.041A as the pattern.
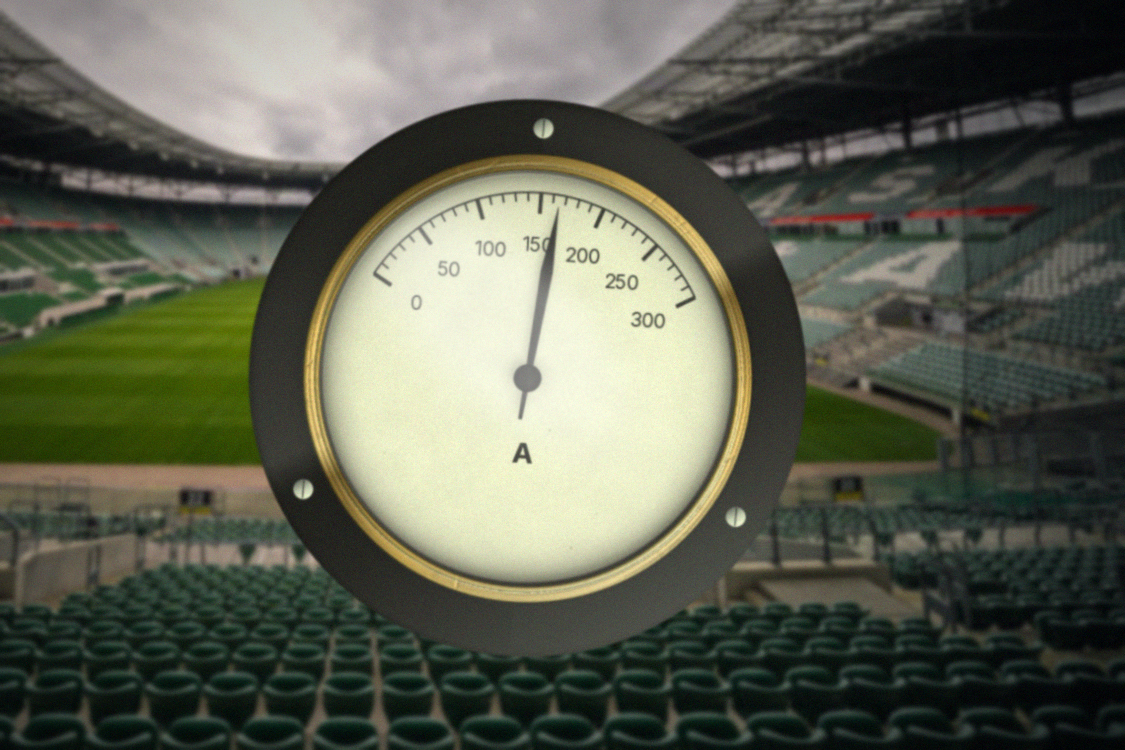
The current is 165A
